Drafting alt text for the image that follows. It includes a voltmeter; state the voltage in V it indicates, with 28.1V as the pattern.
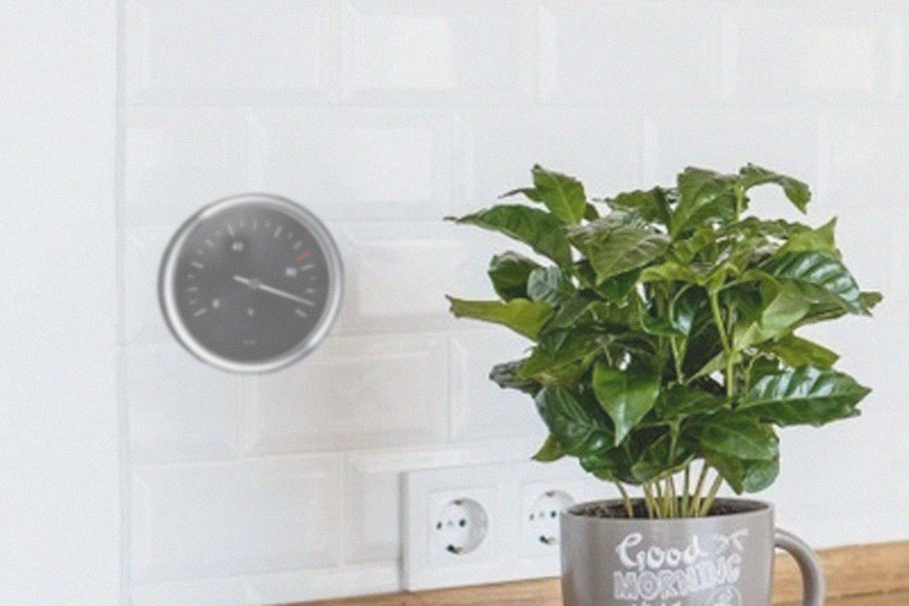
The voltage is 95V
